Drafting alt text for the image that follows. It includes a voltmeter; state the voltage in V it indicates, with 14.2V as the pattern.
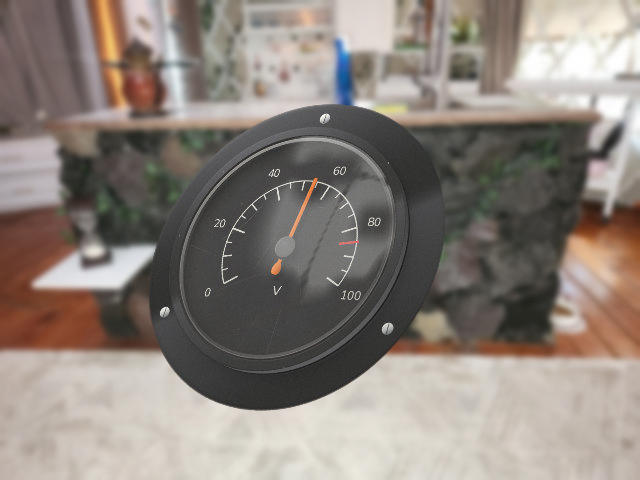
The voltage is 55V
